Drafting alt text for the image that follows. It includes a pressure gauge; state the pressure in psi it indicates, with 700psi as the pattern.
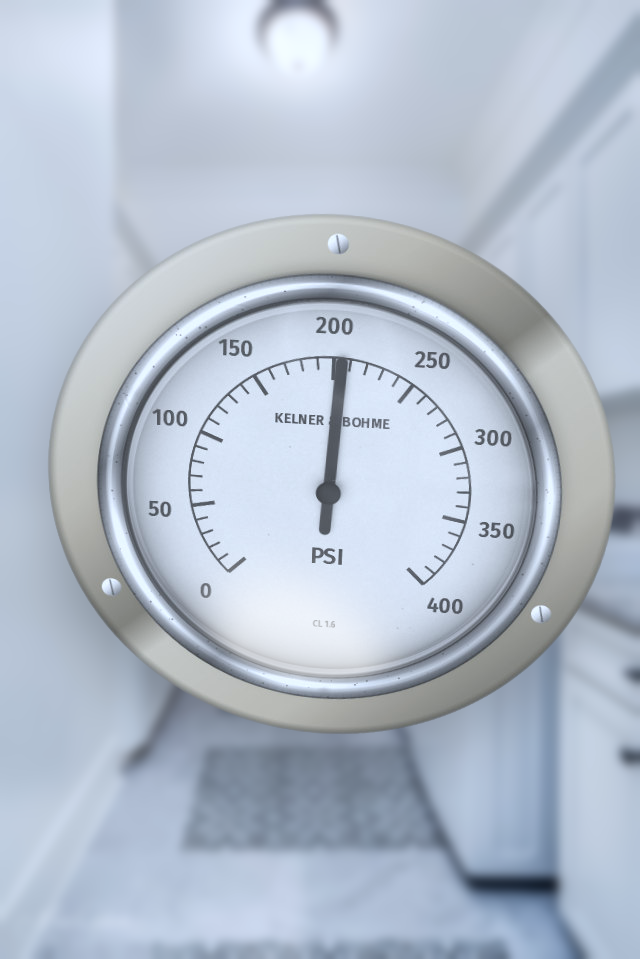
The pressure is 205psi
